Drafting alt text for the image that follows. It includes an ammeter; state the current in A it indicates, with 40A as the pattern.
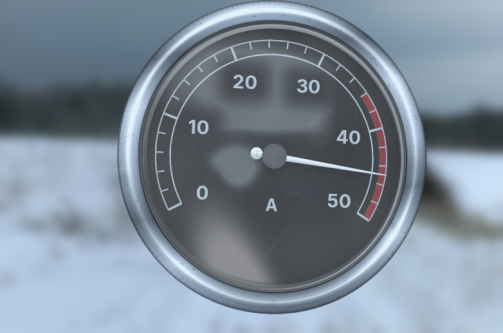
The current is 45A
